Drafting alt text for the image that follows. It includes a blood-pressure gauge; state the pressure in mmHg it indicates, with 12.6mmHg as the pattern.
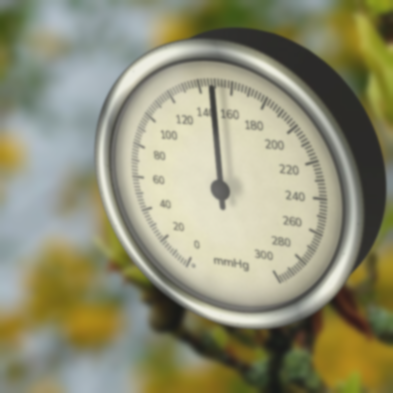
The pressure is 150mmHg
